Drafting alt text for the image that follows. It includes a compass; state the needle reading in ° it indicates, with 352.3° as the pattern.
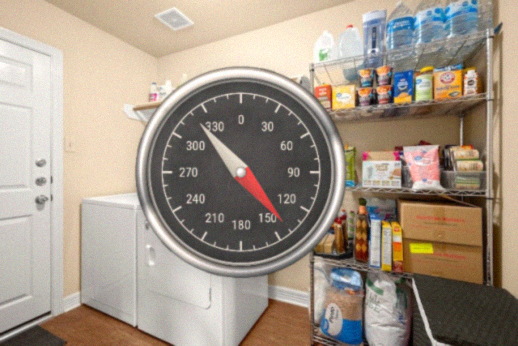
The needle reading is 140°
